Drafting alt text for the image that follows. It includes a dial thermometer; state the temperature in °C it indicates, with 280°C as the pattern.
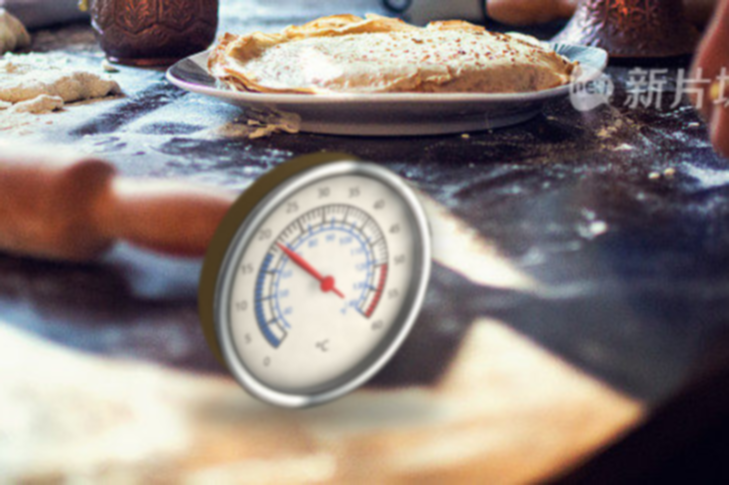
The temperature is 20°C
